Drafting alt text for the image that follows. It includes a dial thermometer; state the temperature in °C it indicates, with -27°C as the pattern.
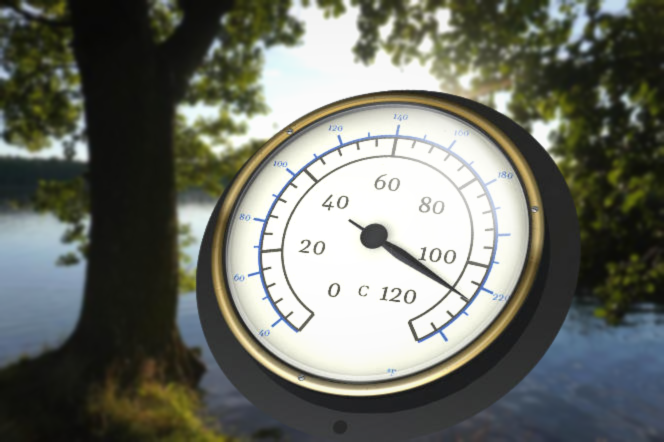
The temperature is 108°C
